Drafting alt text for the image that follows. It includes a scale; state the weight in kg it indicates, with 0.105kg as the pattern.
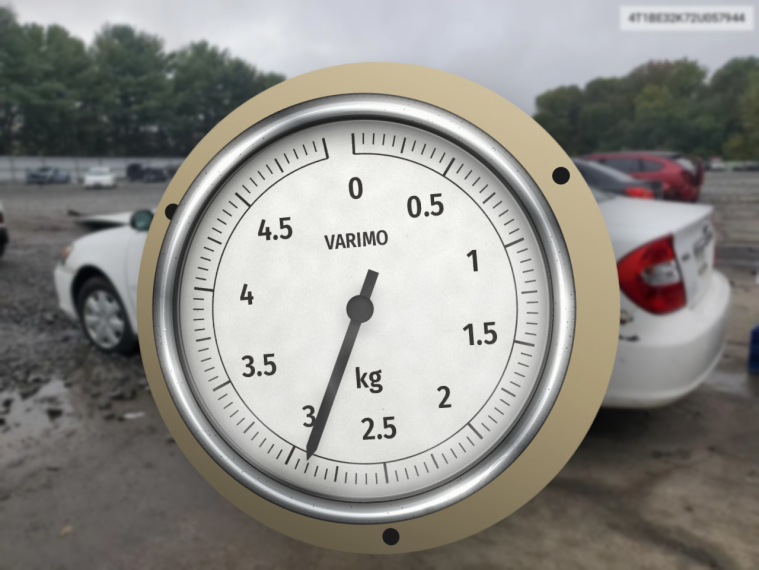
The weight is 2.9kg
